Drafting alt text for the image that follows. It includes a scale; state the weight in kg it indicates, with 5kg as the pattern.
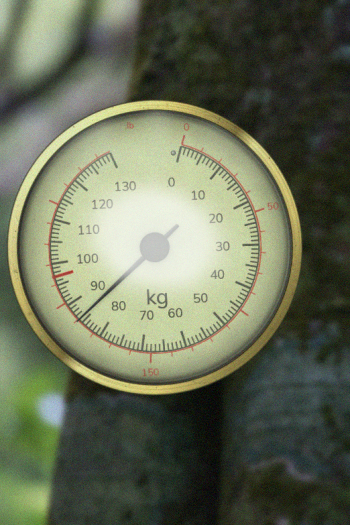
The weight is 86kg
